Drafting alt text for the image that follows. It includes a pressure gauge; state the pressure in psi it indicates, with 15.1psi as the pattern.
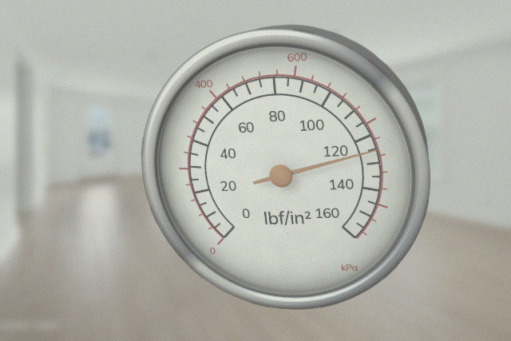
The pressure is 125psi
